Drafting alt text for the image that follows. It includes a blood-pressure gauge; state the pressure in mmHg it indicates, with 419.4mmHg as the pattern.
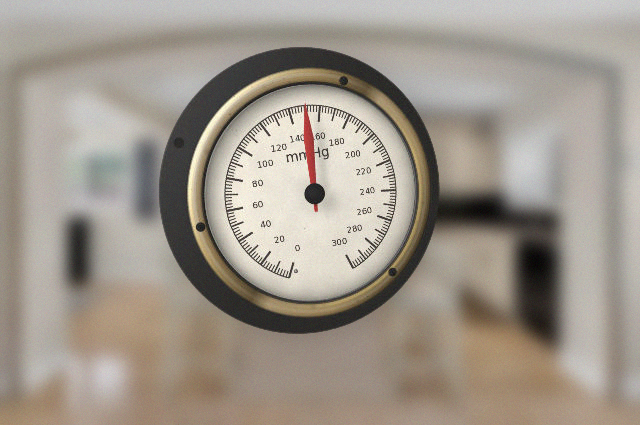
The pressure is 150mmHg
